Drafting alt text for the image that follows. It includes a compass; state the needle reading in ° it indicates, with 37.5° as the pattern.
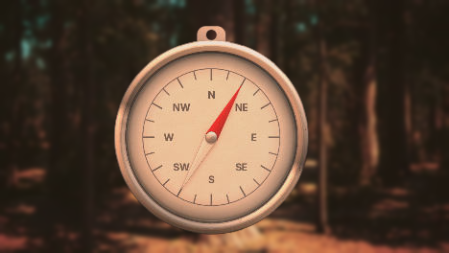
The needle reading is 30°
